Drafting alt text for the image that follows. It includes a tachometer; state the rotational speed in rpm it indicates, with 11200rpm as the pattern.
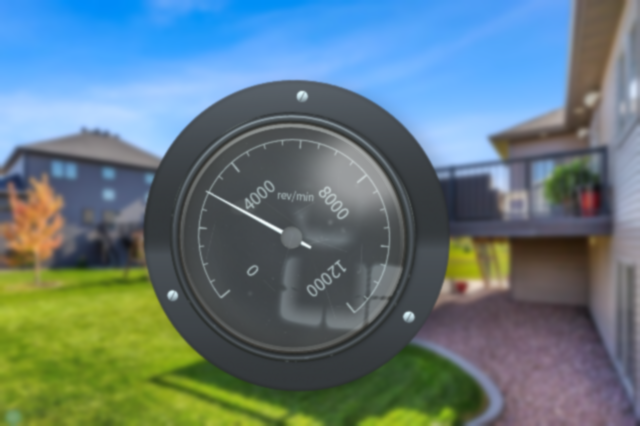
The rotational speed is 3000rpm
